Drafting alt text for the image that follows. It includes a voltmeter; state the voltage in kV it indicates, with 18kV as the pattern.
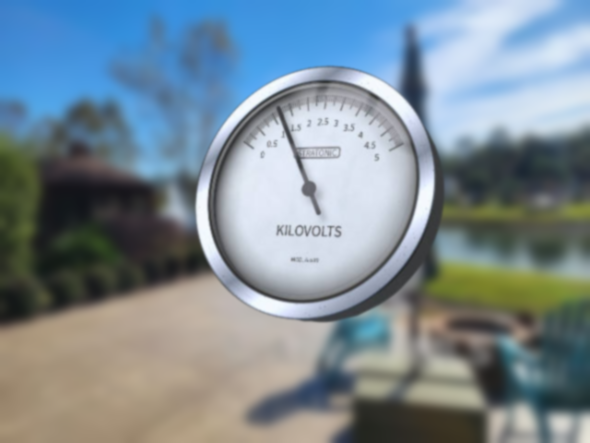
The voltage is 1.25kV
